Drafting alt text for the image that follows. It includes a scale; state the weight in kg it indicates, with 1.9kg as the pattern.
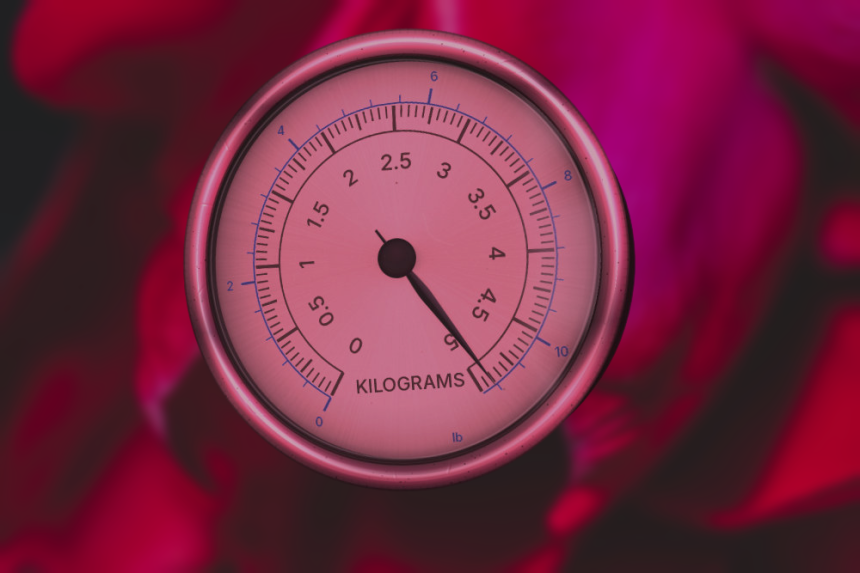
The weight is 4.9kg
